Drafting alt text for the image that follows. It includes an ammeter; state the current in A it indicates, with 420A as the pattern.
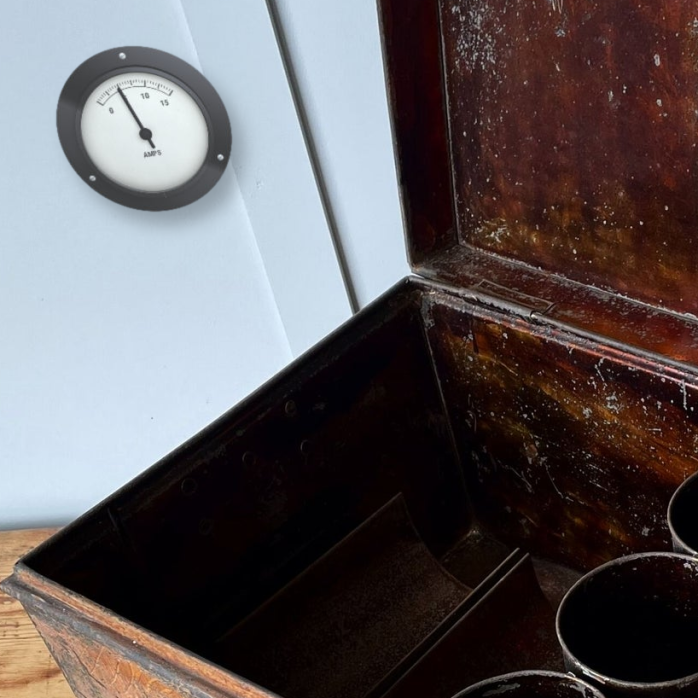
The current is 5A
